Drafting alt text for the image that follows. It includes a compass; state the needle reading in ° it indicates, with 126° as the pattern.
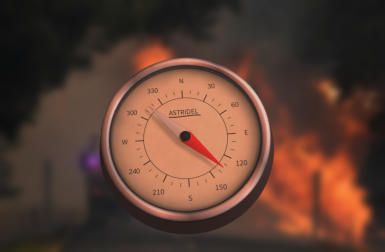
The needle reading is 135°
